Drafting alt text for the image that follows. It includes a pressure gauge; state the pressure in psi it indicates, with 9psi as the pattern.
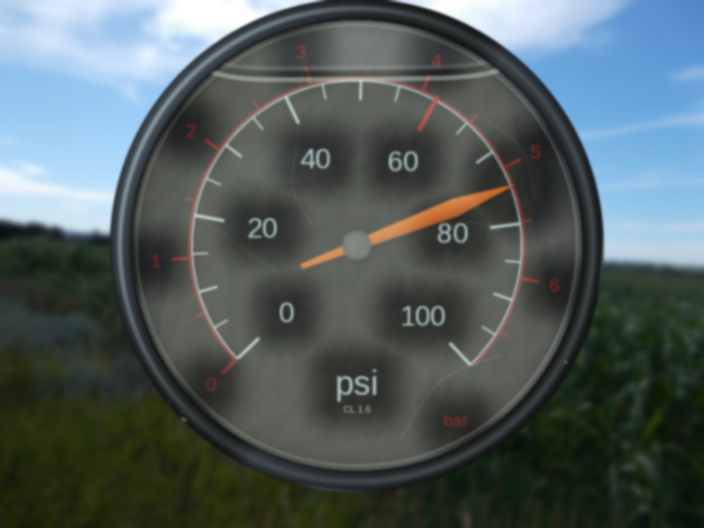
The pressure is 75psi
